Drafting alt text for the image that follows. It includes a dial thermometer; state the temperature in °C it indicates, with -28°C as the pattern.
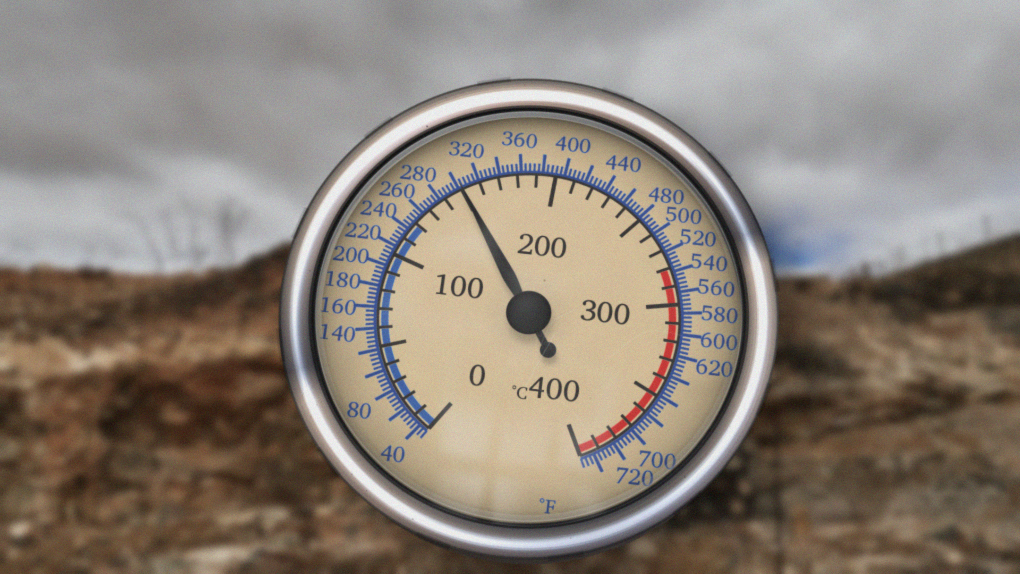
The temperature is 150°C
